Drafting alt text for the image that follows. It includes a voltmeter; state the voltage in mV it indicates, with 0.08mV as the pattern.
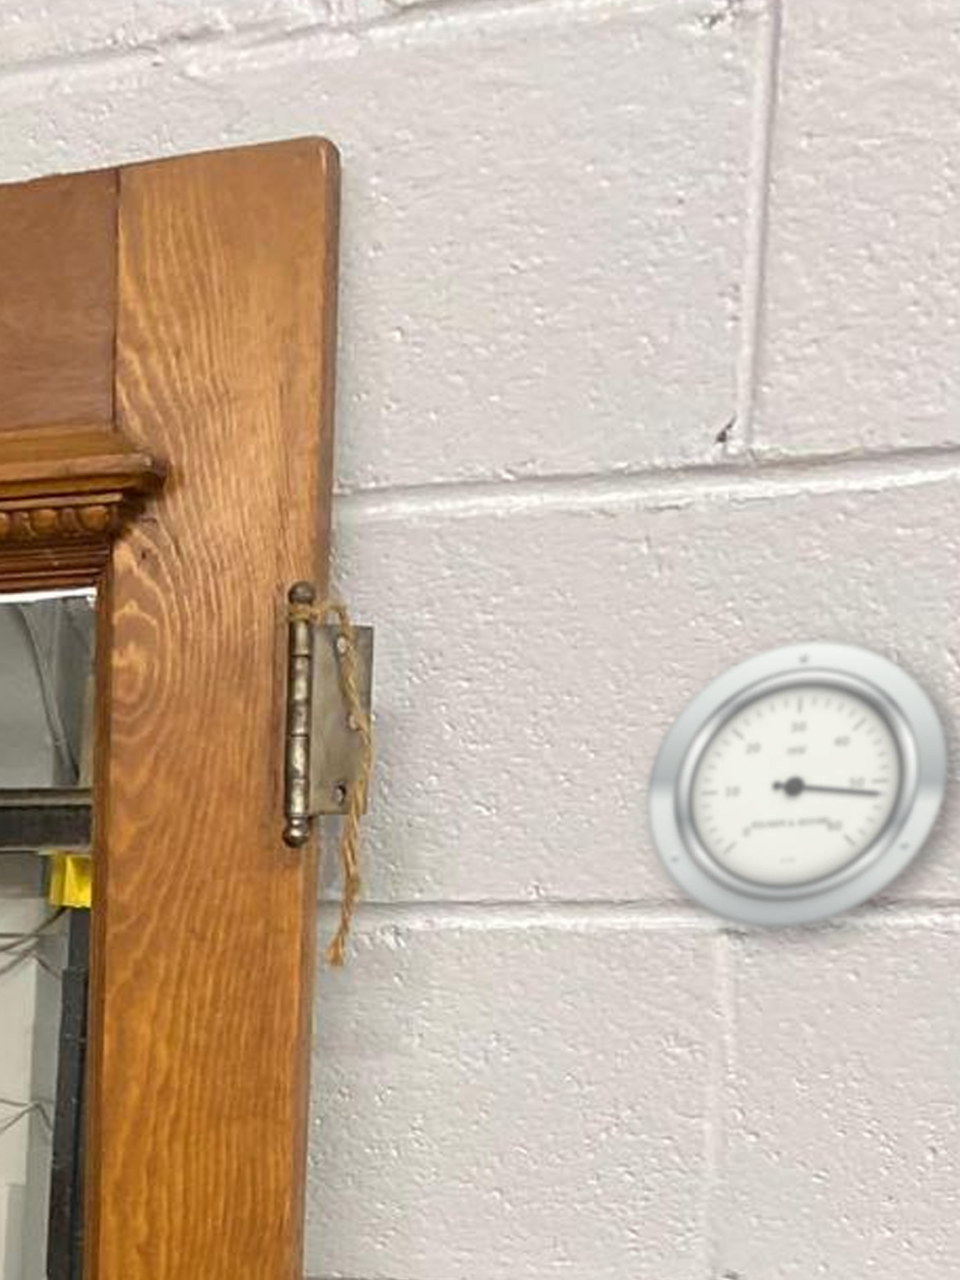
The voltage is 52mV
